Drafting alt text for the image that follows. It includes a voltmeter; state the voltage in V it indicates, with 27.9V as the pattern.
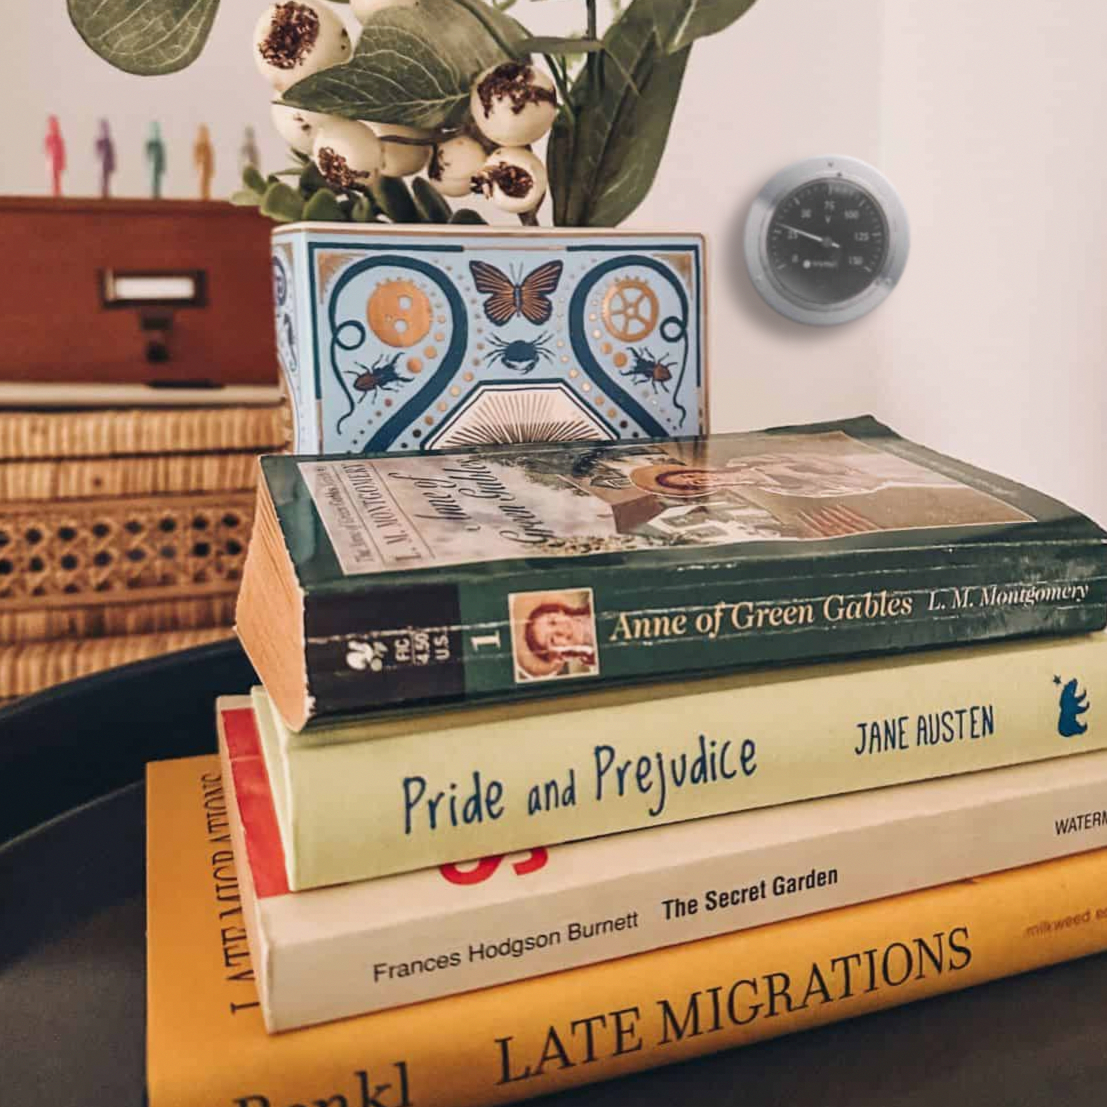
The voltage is 30V
